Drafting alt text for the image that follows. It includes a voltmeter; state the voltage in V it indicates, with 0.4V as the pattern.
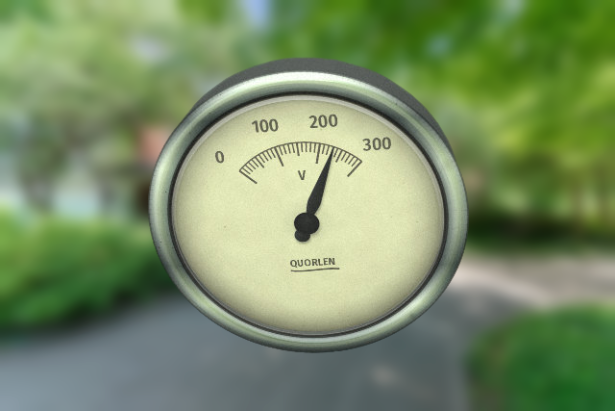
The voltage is 230V
